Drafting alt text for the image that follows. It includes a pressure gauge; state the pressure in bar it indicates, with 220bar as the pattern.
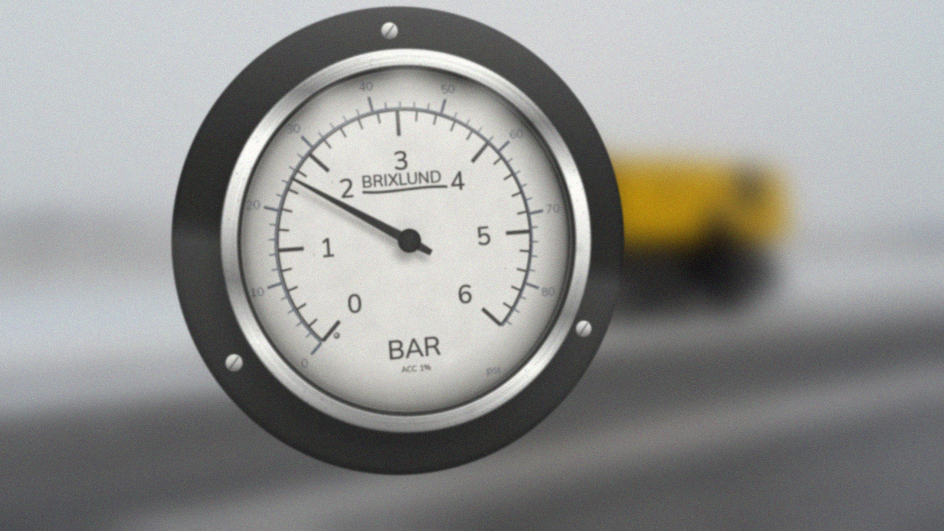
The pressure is 1.7bar
